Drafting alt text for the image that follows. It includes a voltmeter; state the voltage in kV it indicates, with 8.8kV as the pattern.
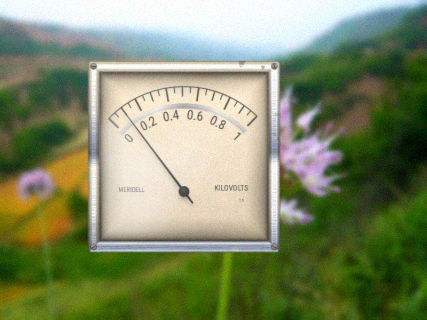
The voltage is 0.1kV
